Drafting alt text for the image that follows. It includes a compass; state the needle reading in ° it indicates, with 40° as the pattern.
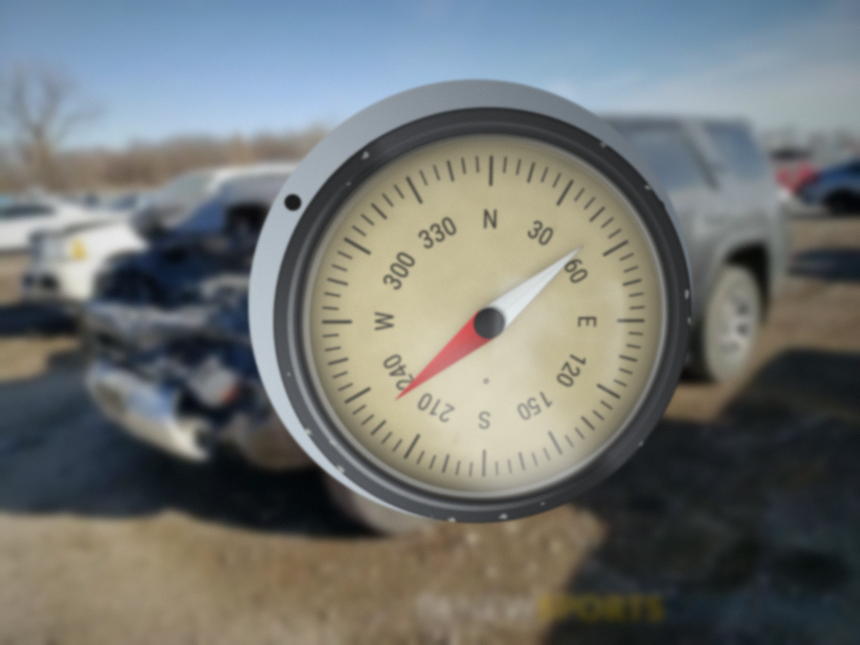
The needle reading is 230°
